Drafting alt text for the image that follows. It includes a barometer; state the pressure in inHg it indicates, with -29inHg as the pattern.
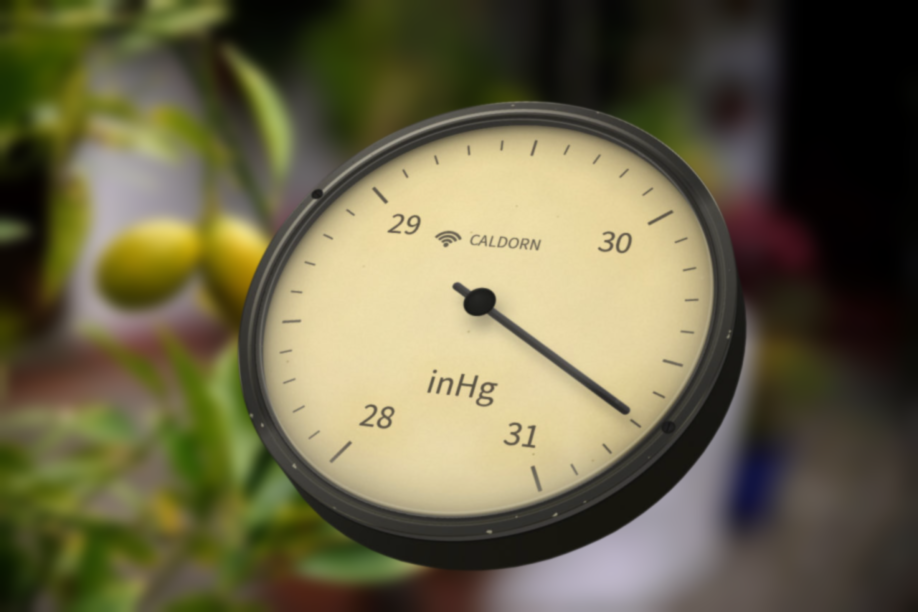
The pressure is 30.7inHg
